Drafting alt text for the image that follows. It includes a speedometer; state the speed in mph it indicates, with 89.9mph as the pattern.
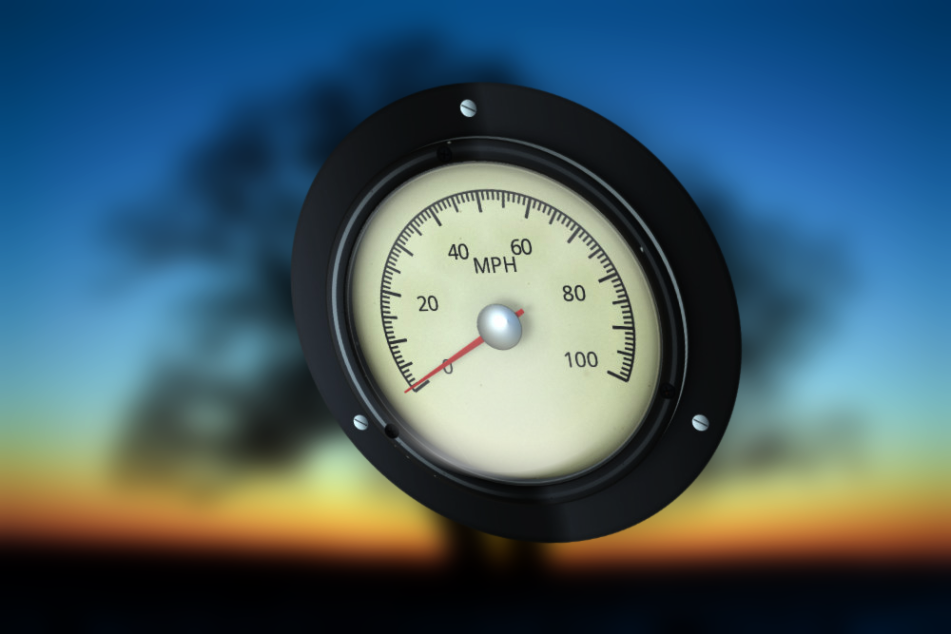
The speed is 1mph
